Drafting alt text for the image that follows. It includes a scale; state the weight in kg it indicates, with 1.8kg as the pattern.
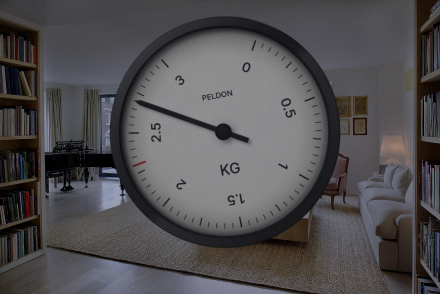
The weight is 2.7kg
